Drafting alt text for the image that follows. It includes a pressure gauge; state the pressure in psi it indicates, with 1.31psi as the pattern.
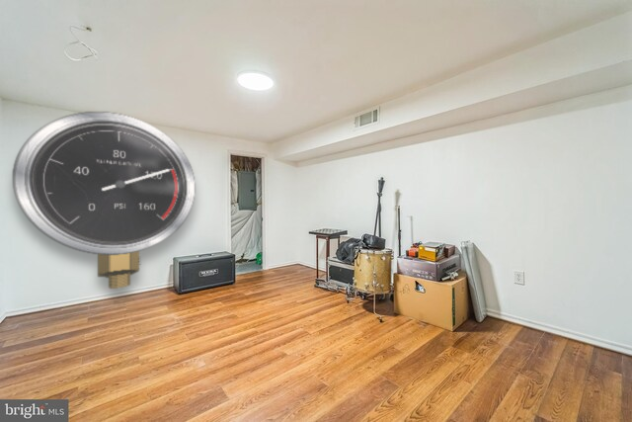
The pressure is 120psi
